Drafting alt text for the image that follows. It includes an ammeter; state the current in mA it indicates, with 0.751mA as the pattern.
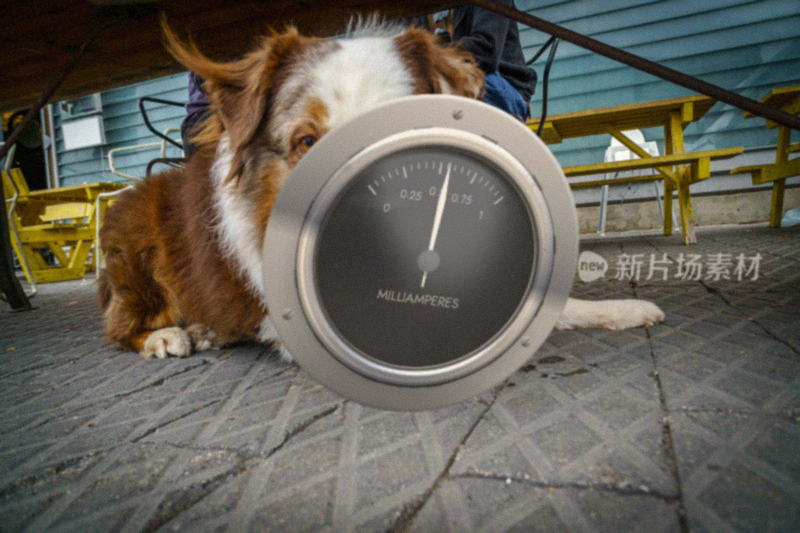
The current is 0.55mA
